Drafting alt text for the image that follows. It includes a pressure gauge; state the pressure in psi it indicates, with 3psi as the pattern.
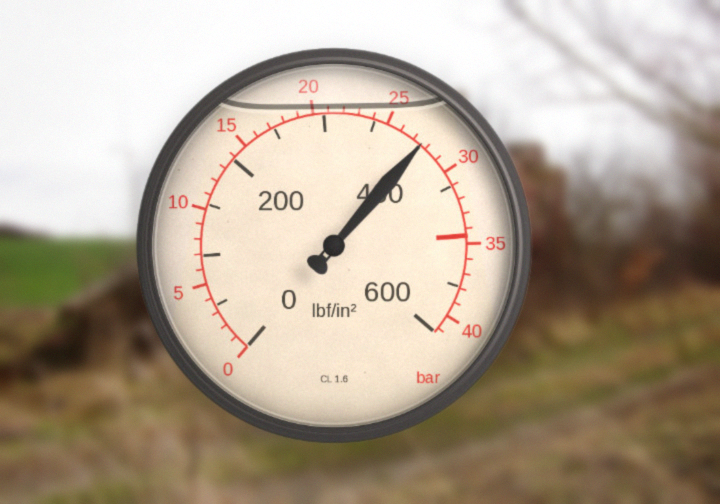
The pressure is 400psi
